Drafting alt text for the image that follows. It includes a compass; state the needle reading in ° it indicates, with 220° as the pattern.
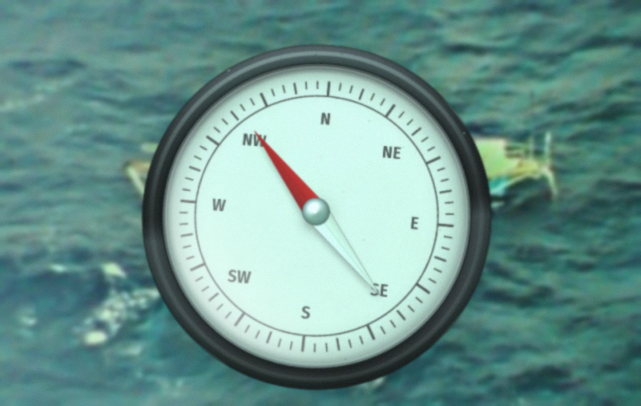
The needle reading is 317.5°
